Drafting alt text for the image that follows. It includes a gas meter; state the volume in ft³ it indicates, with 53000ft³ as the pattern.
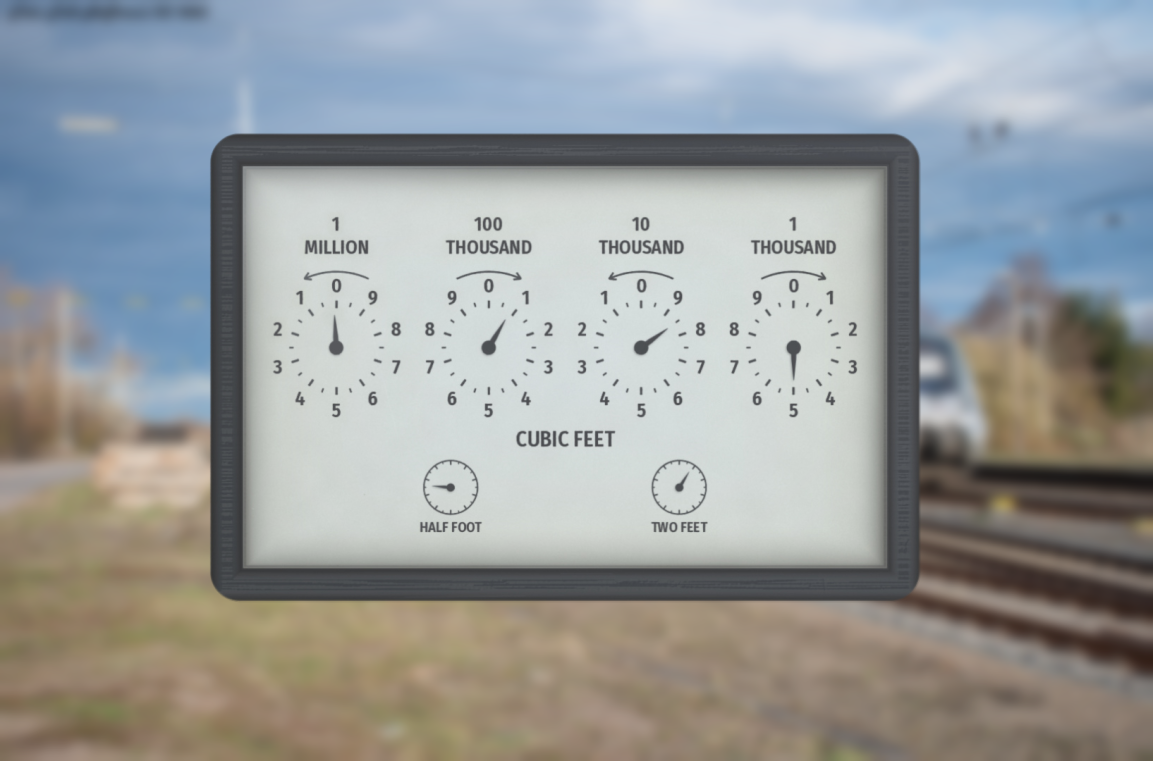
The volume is 8500ft³
